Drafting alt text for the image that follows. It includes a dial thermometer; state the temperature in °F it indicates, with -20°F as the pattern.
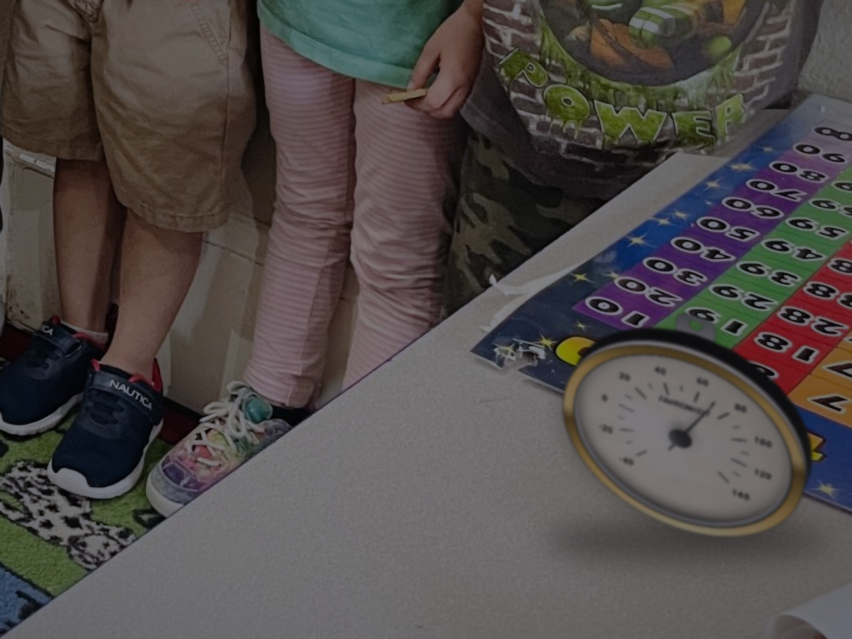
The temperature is 70°F
